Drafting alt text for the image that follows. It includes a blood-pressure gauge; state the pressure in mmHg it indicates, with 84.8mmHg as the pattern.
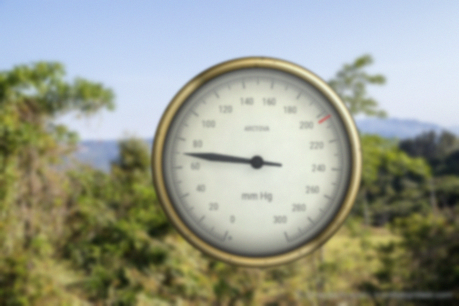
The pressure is 70mmHg
